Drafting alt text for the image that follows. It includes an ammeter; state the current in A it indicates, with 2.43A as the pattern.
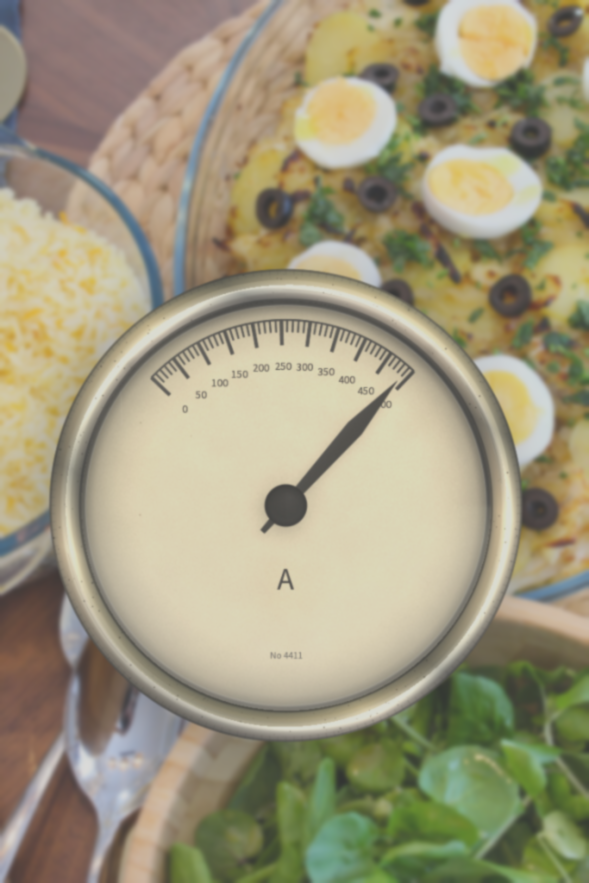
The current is 490A
